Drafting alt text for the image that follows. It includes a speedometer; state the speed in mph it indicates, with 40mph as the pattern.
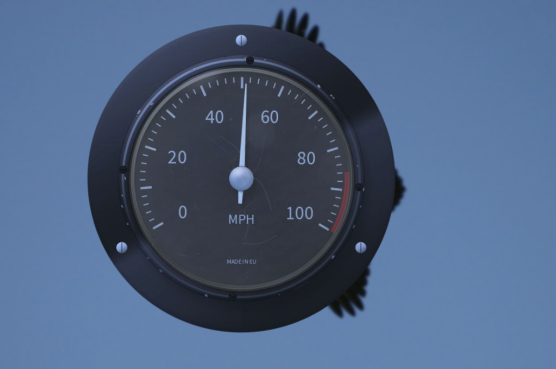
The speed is 51mph
